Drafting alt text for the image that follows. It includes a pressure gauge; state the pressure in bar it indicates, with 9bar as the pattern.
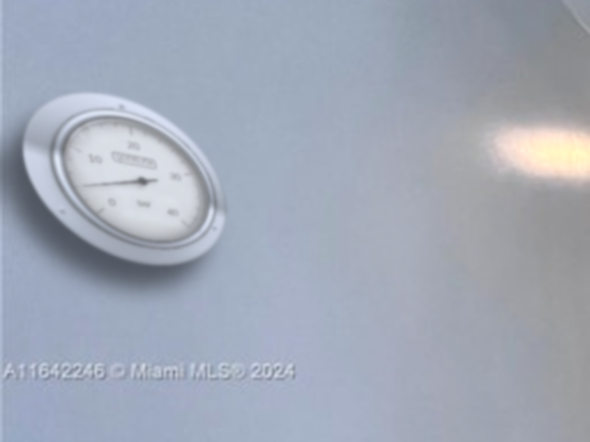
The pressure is 4bar
